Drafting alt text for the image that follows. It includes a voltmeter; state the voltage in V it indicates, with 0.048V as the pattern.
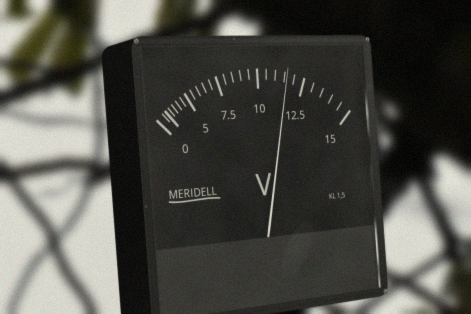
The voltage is 11.5V
